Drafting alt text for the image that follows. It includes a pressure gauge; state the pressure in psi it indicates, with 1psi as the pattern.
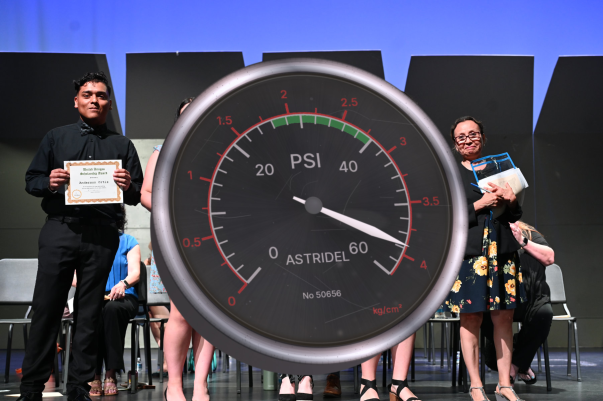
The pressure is 56psi
